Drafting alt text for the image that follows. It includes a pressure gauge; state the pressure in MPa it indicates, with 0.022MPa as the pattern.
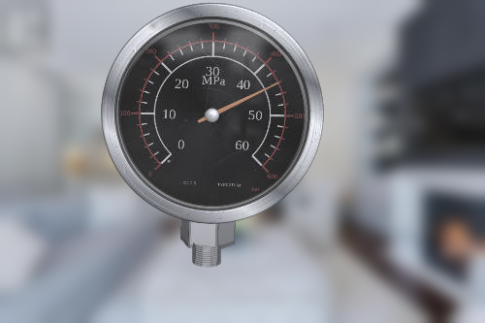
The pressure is 44MPa
